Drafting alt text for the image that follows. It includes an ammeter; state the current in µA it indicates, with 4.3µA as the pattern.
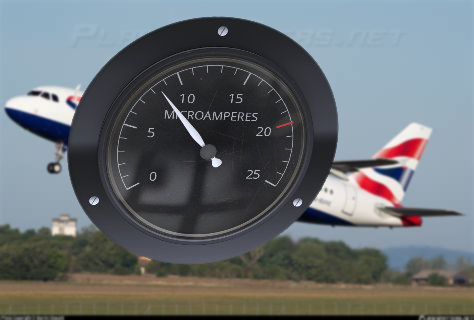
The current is 8.5µA
